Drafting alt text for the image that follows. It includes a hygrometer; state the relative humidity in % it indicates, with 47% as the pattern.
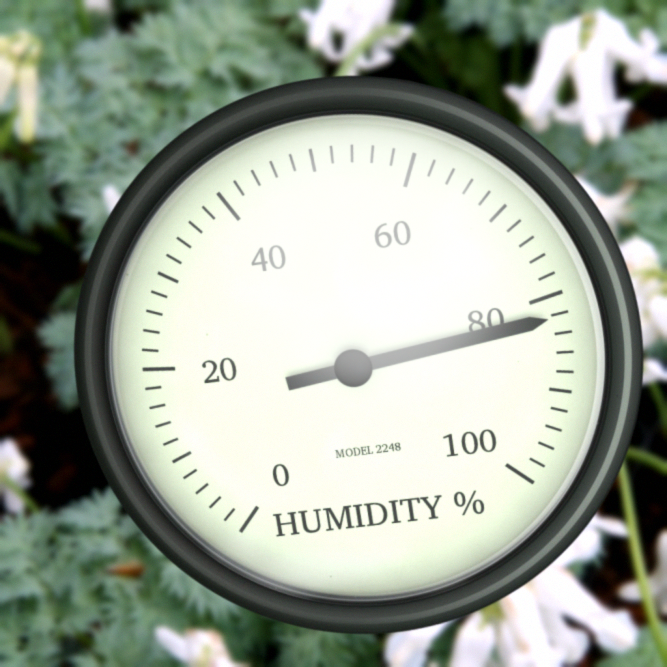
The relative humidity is 82%
